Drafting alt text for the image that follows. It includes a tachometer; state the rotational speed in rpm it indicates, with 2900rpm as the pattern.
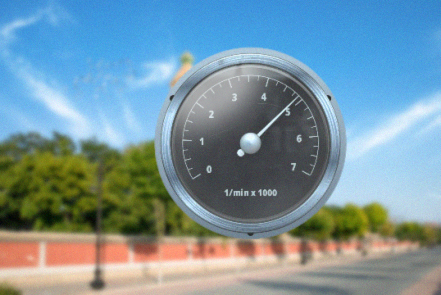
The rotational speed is 4875rpm
